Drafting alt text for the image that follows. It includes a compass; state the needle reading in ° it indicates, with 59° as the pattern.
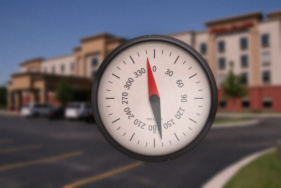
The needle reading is 350°
